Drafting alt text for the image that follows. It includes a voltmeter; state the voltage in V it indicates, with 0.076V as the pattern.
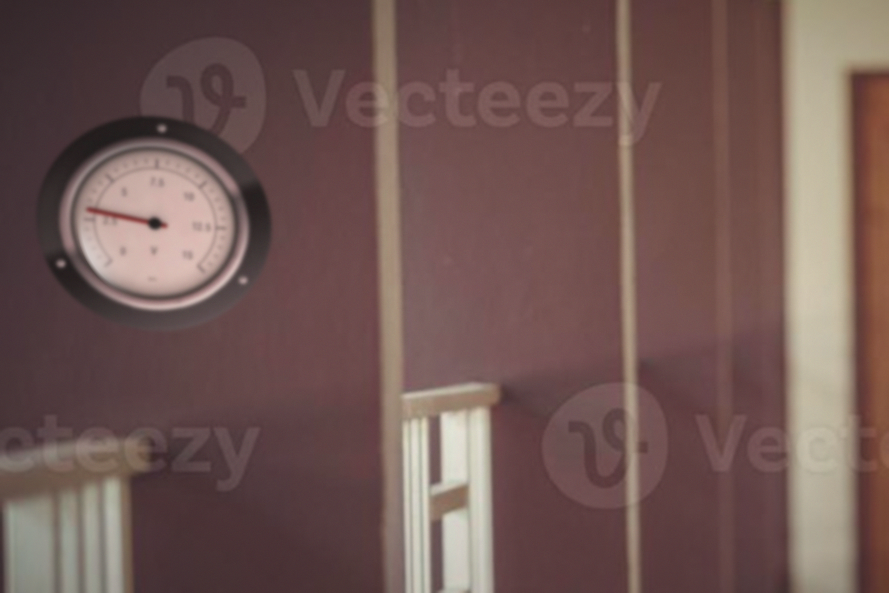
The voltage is 3V
